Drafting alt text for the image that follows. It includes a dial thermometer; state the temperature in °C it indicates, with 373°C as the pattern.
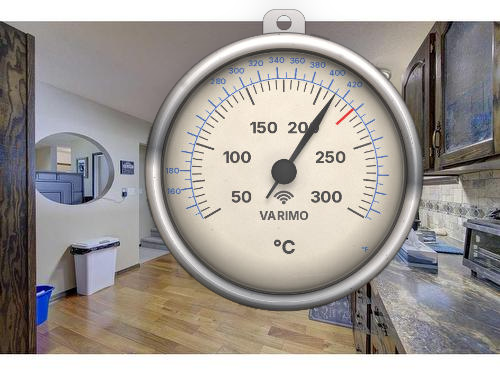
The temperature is 210°C
